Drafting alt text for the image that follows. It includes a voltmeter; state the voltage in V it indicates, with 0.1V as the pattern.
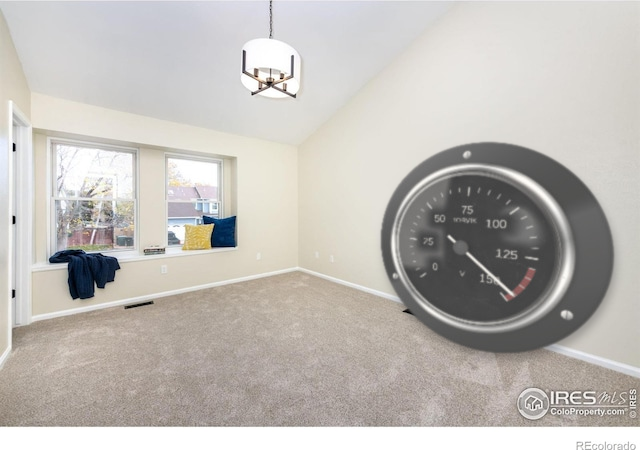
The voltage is 145V
